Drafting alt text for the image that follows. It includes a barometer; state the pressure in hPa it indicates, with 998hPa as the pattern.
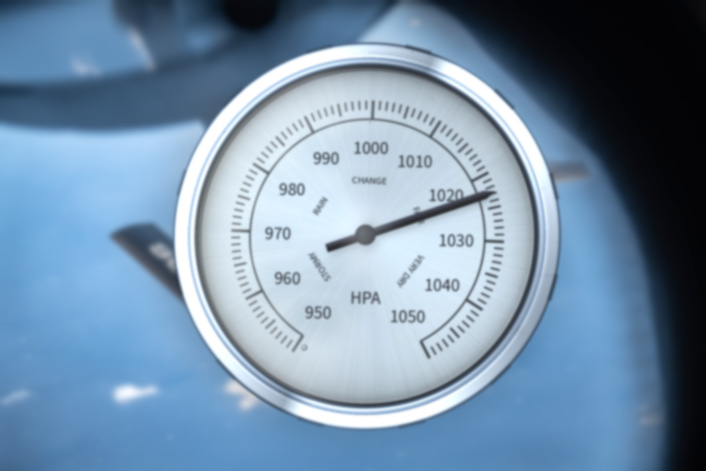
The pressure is 1023hPa
